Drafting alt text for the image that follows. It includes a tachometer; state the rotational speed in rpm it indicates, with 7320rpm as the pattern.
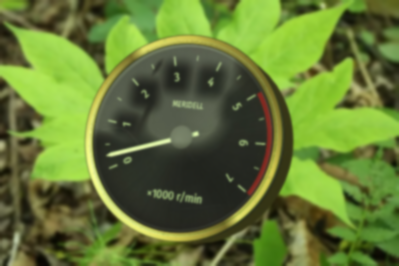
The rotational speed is 250rpm
